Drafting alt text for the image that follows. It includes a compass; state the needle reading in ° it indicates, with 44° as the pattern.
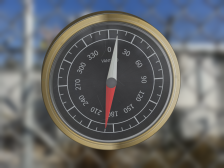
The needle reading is 190°
